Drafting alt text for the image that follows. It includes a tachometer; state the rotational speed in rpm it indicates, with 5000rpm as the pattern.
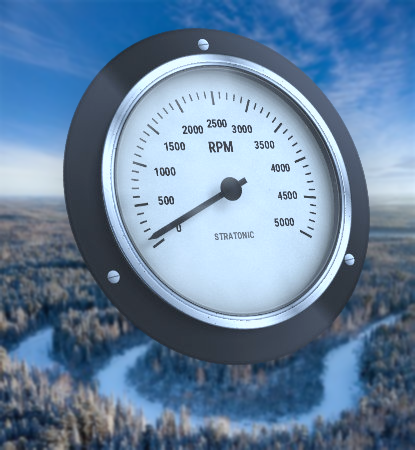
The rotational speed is 100rpm
